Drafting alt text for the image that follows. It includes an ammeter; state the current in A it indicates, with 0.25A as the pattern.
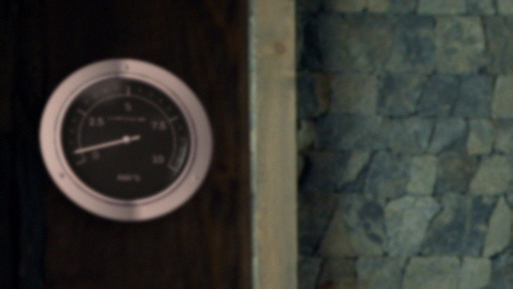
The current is 0.5A
